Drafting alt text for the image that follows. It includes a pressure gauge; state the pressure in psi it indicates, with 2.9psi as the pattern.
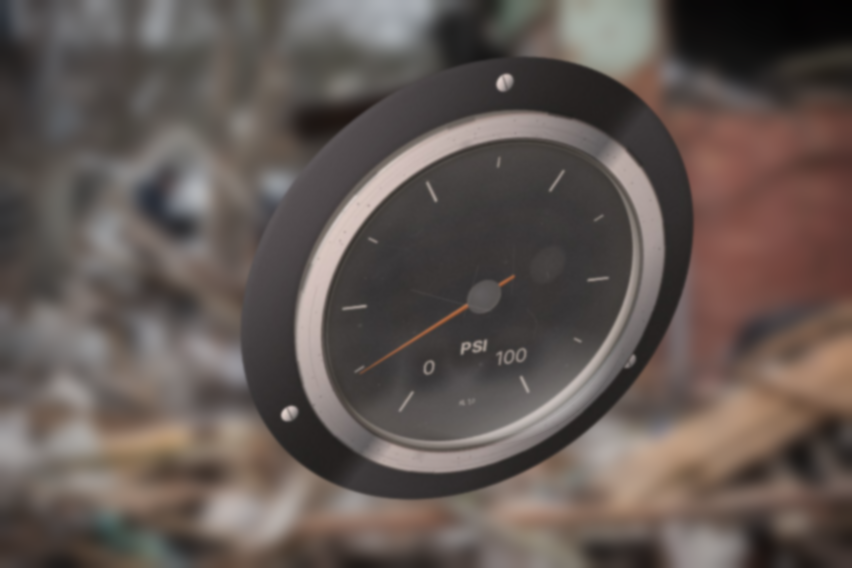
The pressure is 10psi
